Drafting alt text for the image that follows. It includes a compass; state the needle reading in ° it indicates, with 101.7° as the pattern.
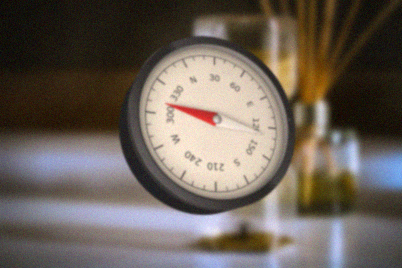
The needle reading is 310°
